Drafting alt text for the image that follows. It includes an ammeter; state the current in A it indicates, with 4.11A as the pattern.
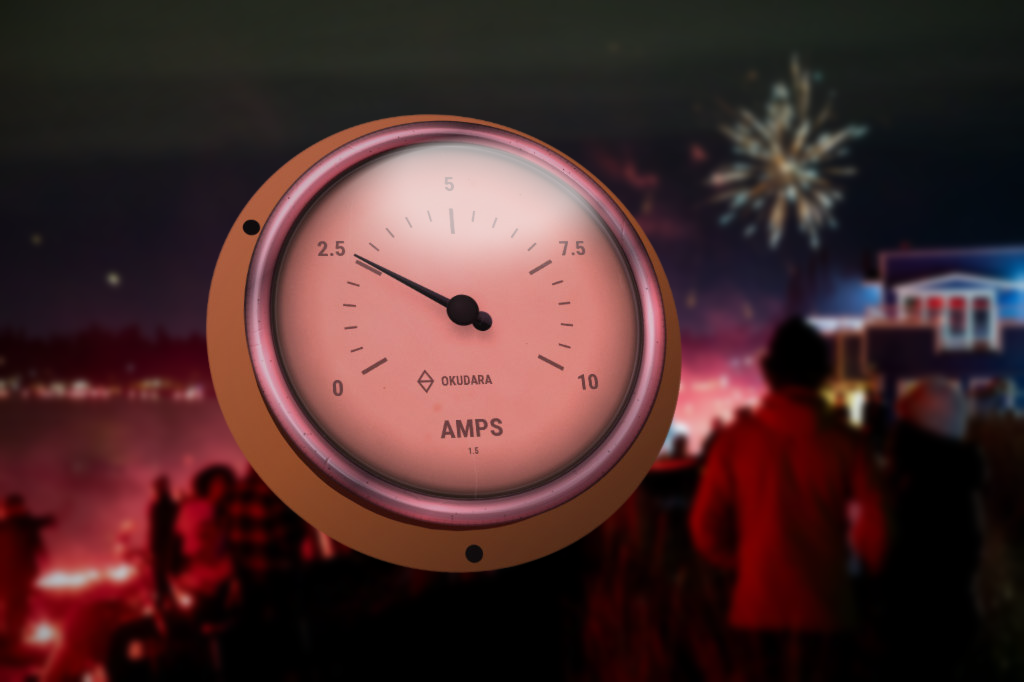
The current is 2.5A
